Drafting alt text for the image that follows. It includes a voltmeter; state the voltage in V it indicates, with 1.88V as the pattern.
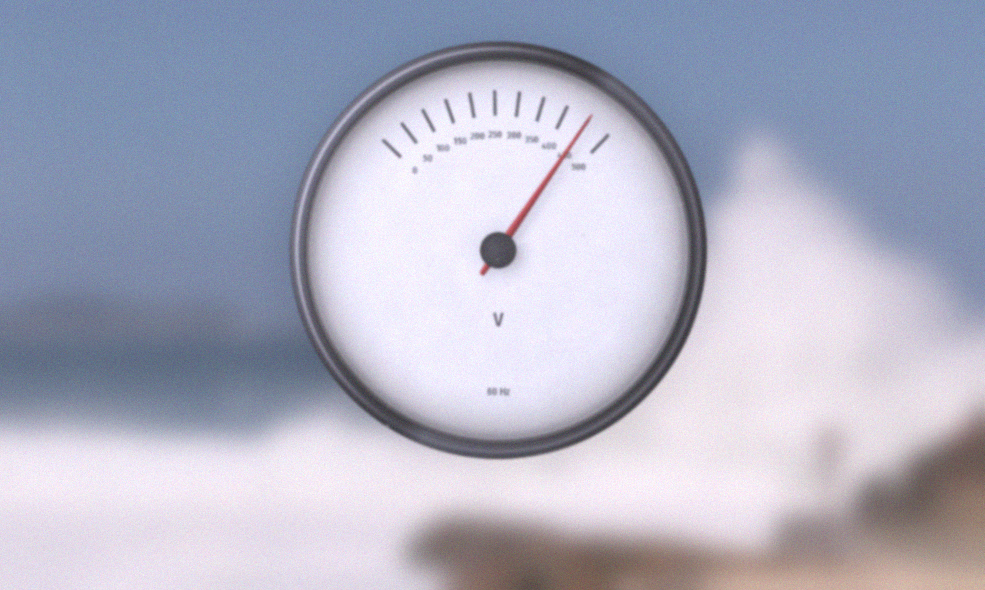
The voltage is 450V
